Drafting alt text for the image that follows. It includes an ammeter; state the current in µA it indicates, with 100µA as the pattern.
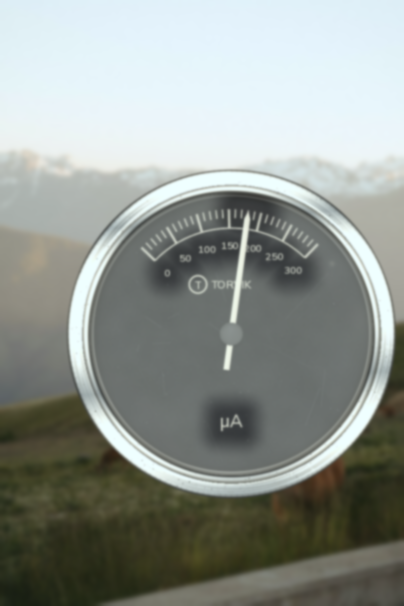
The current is 180µA
